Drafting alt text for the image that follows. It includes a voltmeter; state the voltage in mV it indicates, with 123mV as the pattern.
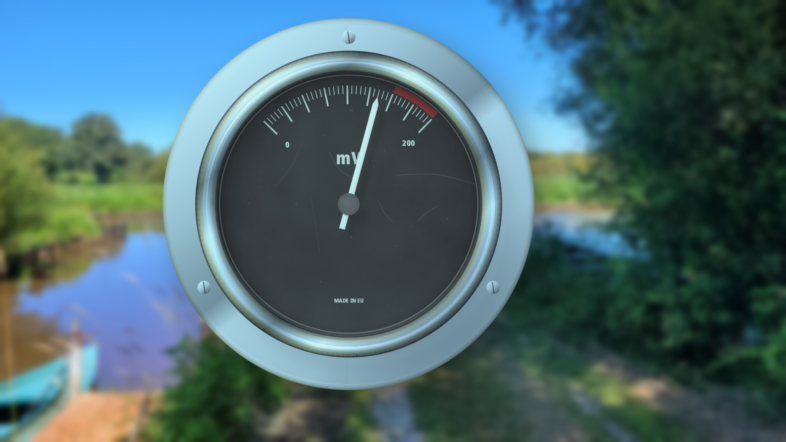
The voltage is 135mV
